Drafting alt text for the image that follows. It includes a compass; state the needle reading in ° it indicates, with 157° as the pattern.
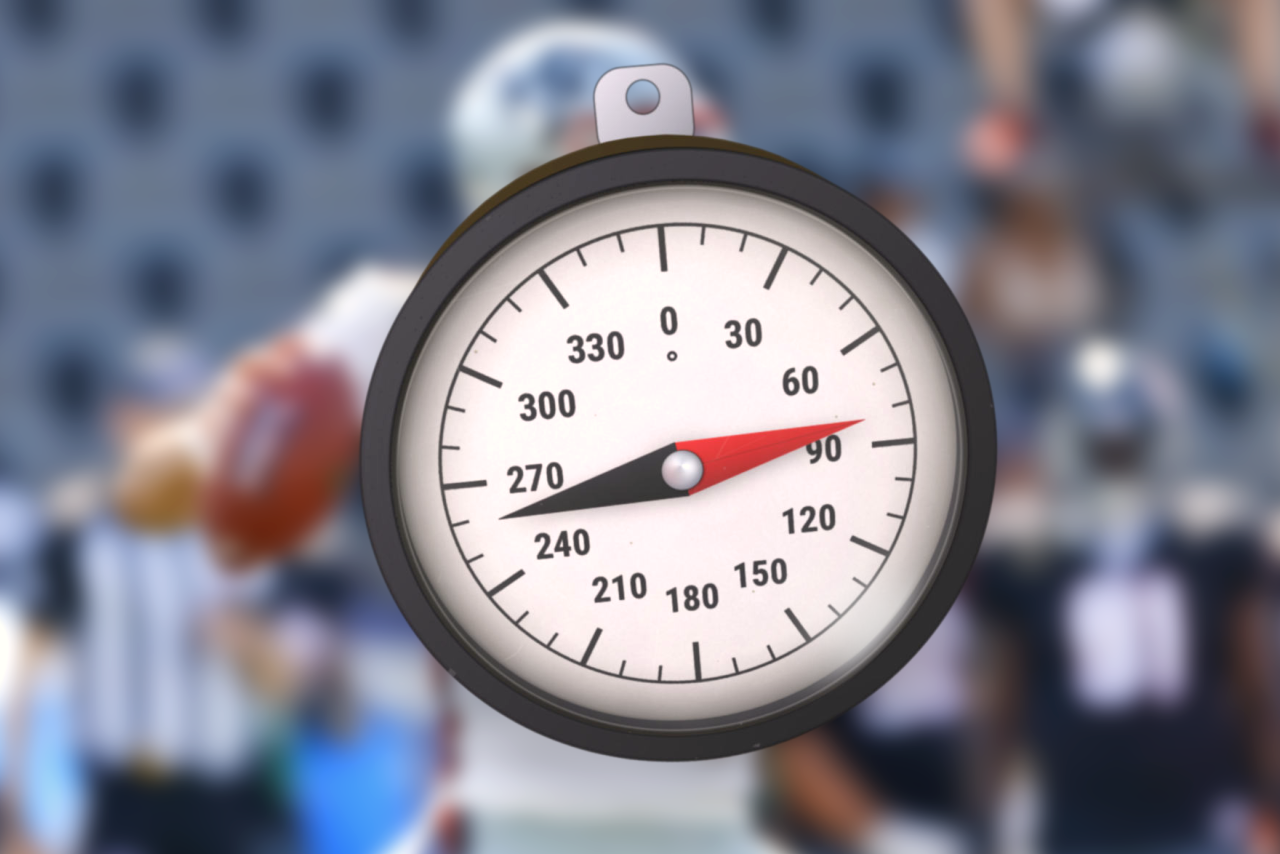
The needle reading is 80°
